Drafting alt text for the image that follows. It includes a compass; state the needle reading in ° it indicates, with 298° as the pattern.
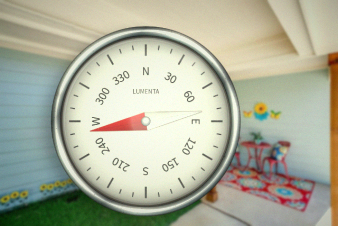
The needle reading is 260°
